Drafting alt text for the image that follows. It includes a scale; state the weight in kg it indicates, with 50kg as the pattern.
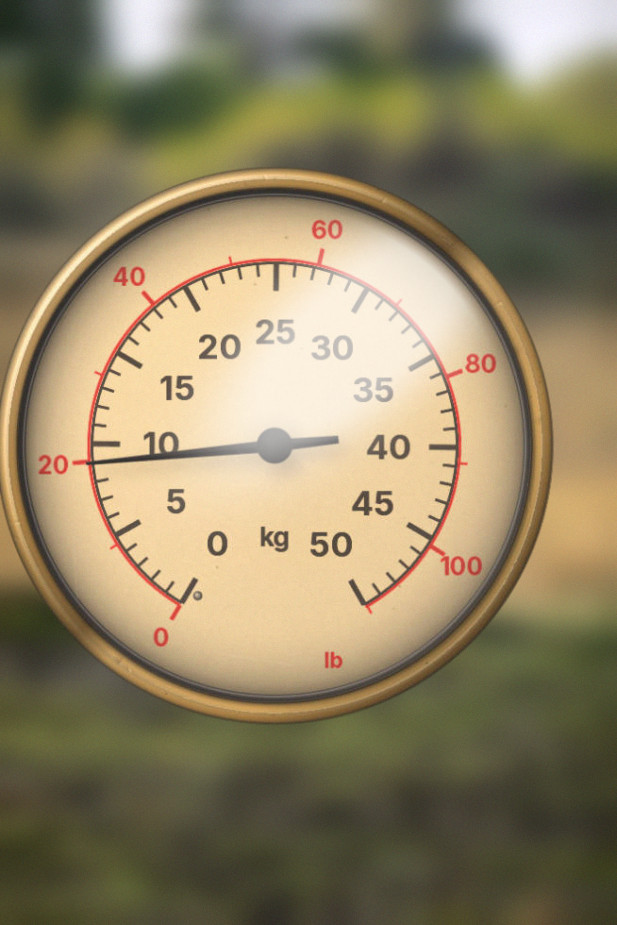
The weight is 9kg
